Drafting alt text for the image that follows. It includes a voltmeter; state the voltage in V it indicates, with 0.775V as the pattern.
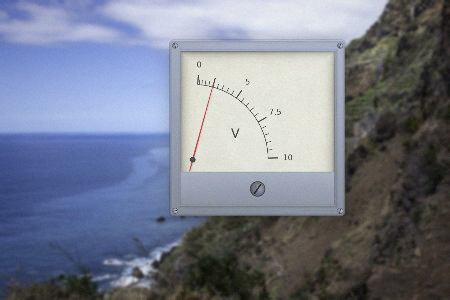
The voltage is 2.5V
